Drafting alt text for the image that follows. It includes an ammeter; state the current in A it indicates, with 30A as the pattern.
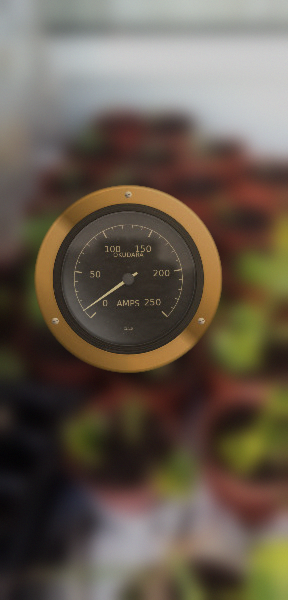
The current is 10A
